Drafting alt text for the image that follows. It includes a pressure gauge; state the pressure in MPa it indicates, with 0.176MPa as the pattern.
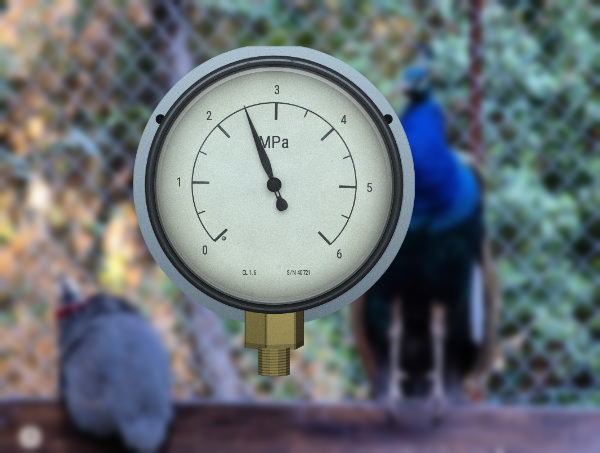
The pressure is 2.5MPa
